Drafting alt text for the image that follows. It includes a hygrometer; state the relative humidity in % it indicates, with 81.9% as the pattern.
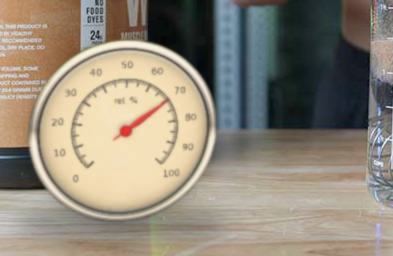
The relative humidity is 70%
